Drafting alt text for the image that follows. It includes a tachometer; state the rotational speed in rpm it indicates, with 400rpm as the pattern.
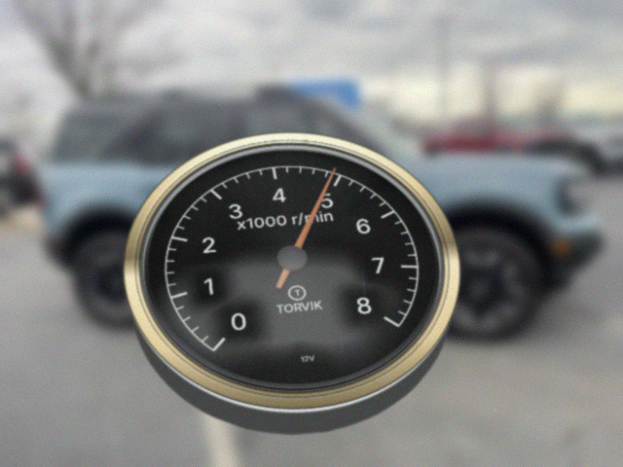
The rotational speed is 4900rpm
